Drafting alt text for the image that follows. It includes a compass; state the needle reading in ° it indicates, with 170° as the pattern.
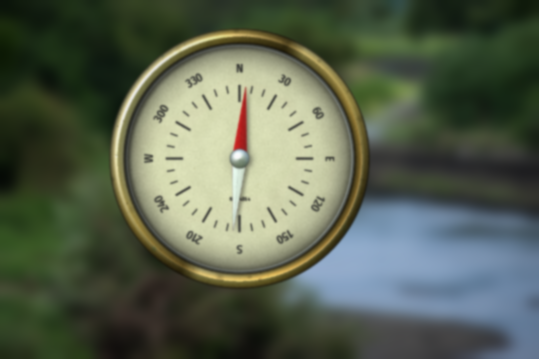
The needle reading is 5°
